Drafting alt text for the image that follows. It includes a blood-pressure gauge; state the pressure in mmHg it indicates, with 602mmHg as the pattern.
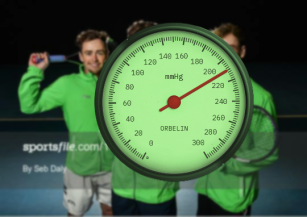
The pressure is 210mmHg
